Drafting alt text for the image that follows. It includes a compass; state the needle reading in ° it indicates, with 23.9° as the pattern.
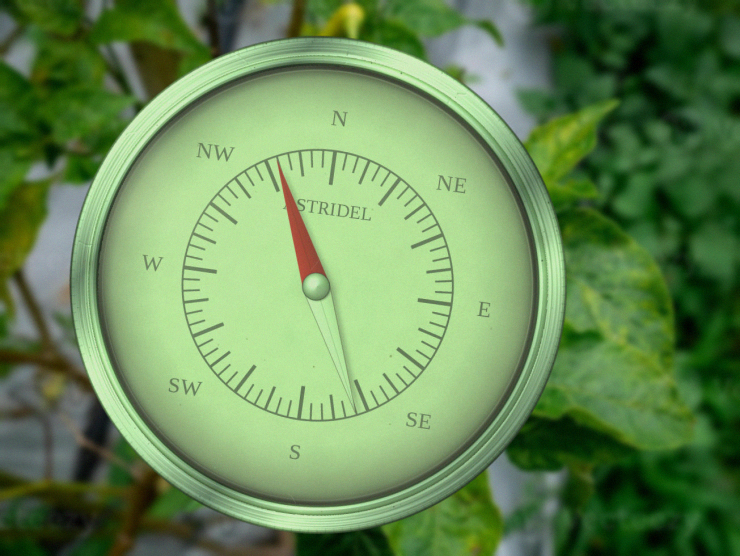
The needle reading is 335°
